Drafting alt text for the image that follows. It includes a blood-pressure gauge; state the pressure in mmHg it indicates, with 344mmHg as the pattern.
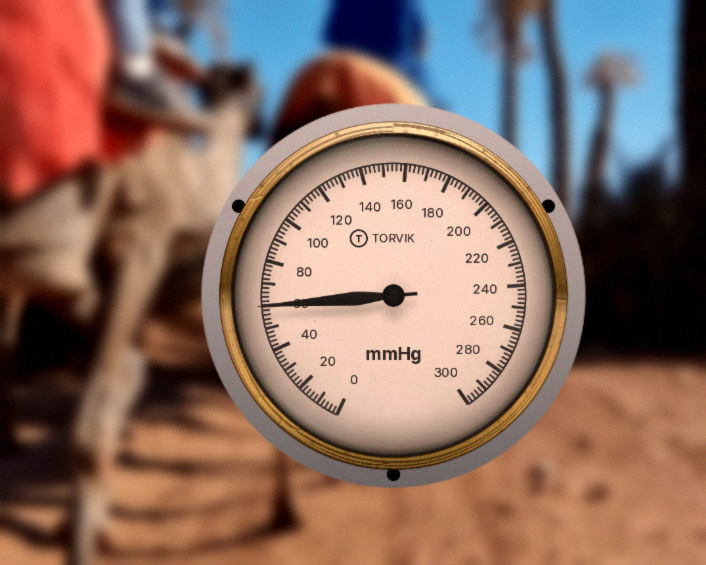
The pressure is 60mmHg
